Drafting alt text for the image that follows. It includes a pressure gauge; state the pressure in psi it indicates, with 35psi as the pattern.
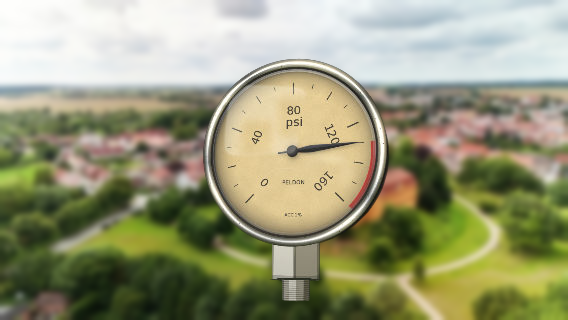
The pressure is 130psi
